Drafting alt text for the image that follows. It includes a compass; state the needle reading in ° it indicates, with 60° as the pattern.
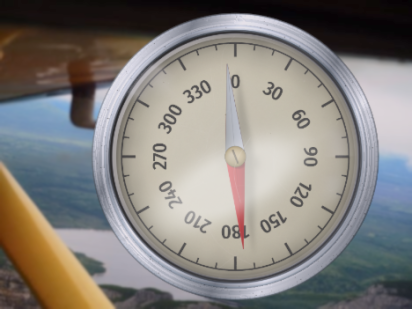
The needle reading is 175°
